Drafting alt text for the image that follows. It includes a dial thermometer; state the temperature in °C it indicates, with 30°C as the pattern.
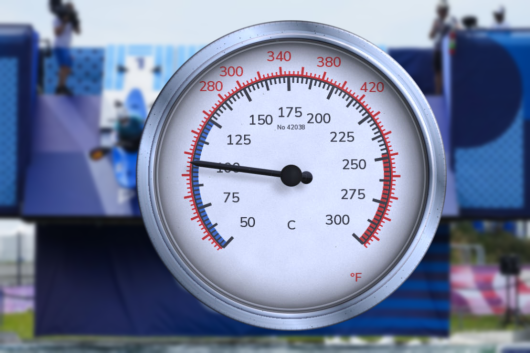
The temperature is 100°C
